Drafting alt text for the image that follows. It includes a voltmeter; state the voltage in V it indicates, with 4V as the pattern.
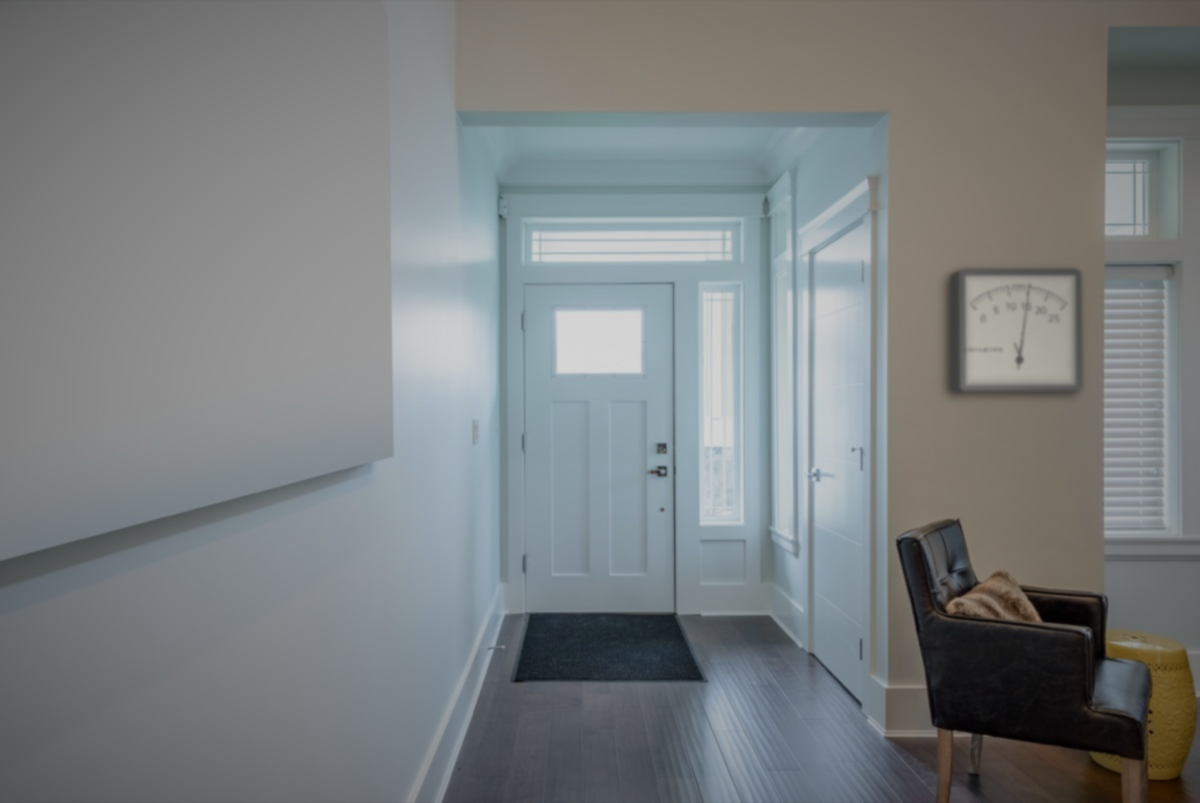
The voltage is 15V
